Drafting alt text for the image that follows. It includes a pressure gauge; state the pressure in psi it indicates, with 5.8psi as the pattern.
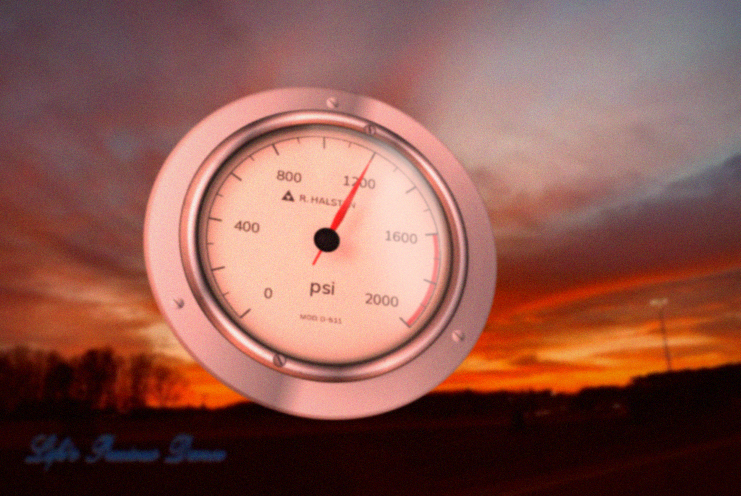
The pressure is 1200psi
